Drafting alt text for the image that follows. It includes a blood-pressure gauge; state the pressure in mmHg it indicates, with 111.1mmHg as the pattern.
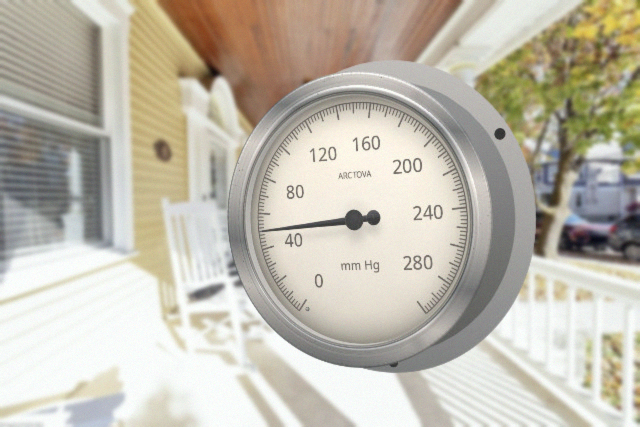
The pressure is 50mmHg
